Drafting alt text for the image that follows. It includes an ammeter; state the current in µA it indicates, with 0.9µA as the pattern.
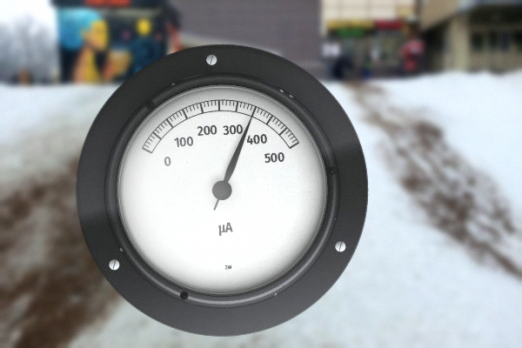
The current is 350µA
